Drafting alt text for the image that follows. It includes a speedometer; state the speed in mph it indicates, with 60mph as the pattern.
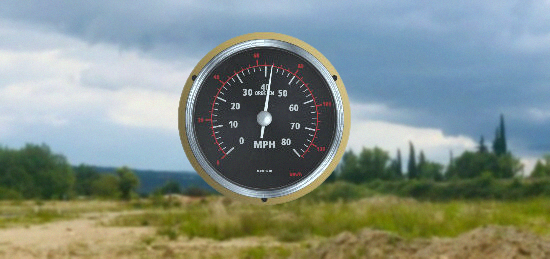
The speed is 42mph
